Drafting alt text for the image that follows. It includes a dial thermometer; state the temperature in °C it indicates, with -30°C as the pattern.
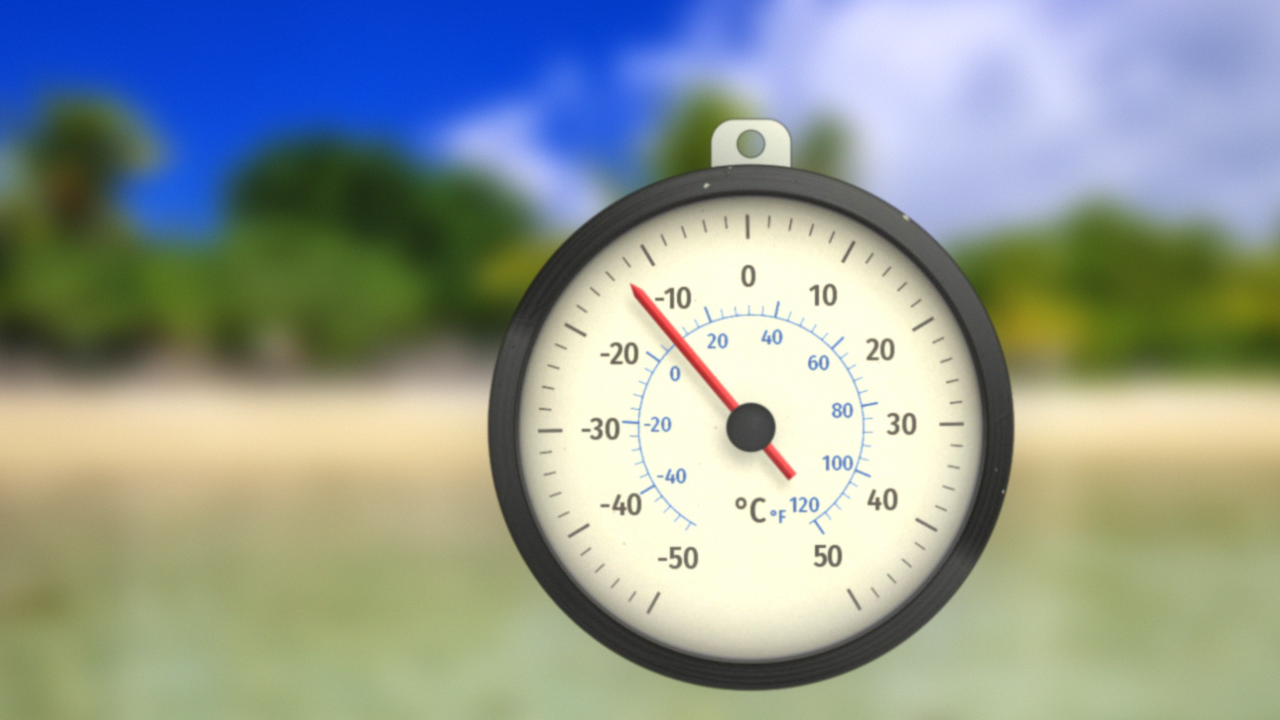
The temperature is -13°C
